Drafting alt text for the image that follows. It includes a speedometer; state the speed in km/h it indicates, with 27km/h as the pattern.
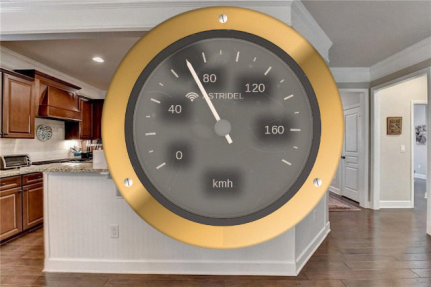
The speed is 70km/h
